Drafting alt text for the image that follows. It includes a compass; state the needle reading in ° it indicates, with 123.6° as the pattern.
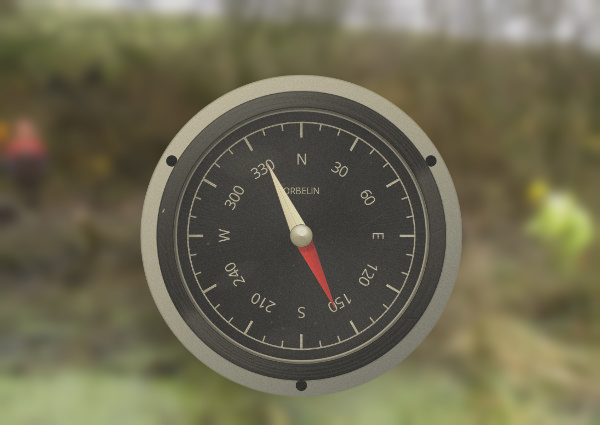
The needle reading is 155°
